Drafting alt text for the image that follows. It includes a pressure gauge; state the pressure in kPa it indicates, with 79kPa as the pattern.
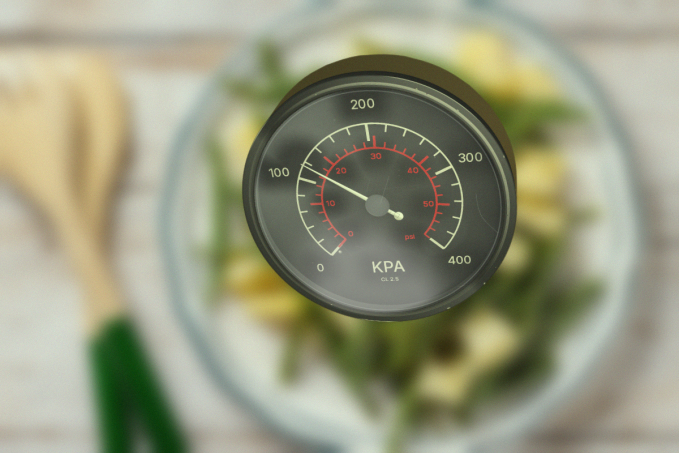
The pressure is 120kPa
